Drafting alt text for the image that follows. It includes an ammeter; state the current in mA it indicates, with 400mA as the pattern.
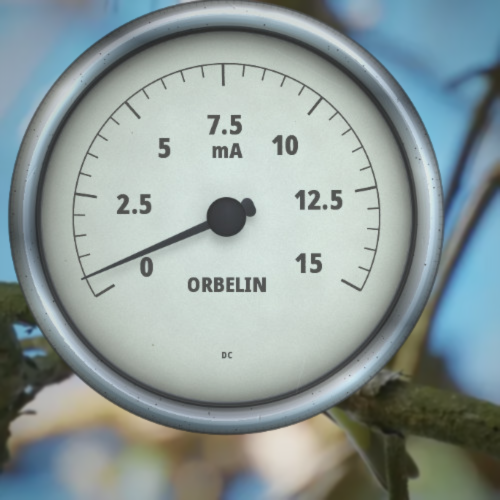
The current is 0.5mA
